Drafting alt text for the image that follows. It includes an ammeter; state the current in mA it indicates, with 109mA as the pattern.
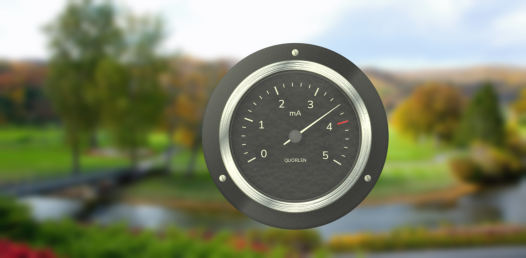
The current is 3.6mA
